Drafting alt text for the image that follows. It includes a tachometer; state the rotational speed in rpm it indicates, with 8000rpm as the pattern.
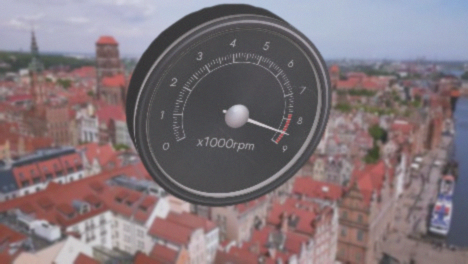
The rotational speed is 8500rpm
